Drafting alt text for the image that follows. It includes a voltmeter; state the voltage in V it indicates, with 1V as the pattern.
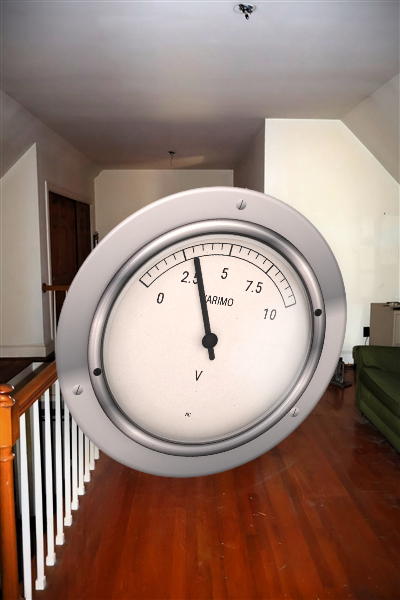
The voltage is 3V
